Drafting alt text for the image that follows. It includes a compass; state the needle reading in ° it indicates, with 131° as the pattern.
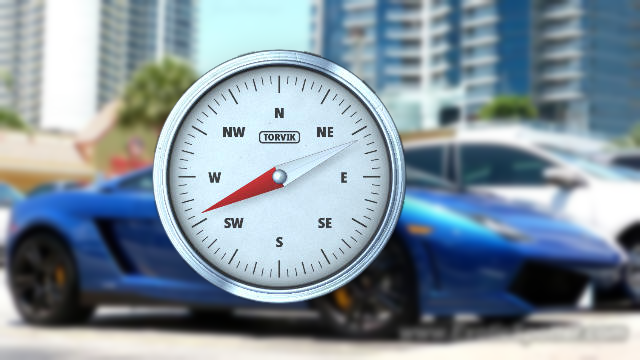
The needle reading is 245°
